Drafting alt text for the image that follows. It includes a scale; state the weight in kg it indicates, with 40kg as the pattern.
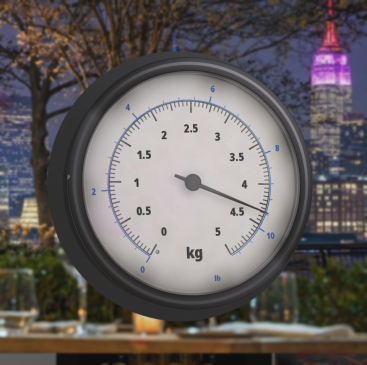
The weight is 4.35kg
